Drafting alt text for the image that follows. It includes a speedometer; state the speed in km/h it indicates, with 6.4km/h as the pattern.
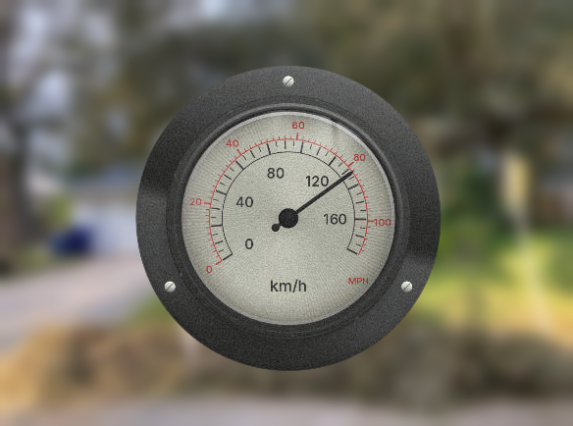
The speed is 132.5km/h
